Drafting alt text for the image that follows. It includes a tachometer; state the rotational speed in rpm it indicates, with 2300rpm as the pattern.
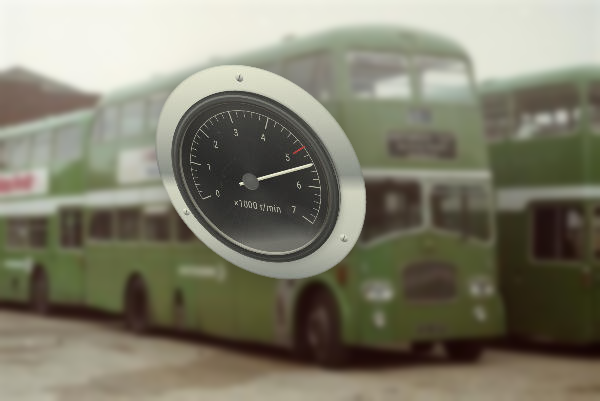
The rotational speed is 5400rpm
